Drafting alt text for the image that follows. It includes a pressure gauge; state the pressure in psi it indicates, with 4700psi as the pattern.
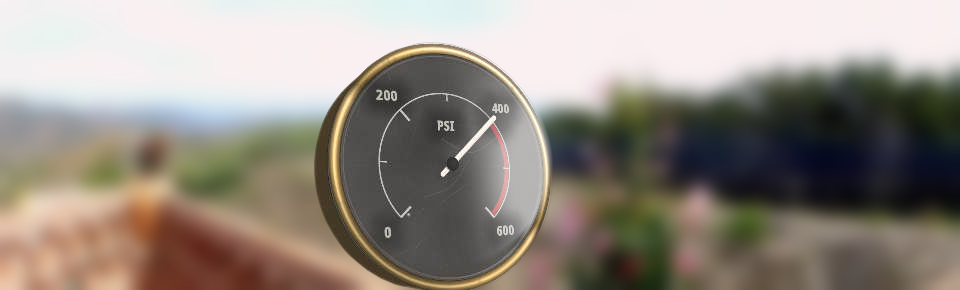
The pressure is 400psi
